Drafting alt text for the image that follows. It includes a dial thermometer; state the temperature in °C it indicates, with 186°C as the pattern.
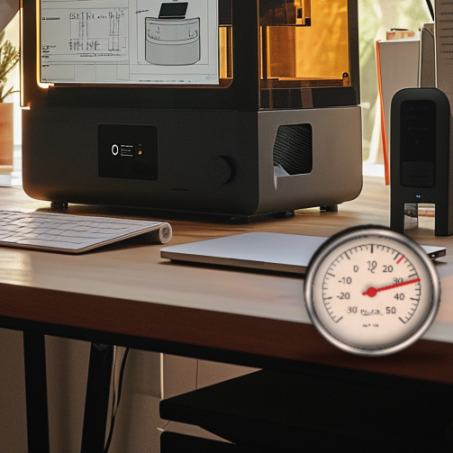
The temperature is 32°C
